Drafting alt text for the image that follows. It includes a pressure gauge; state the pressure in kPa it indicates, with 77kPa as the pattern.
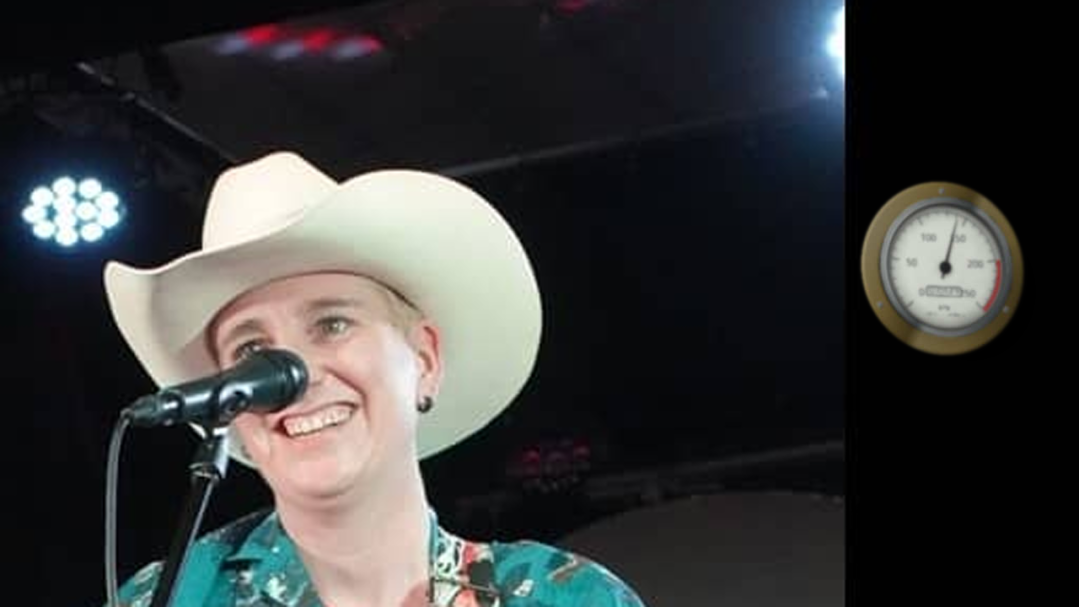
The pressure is 140kPa
